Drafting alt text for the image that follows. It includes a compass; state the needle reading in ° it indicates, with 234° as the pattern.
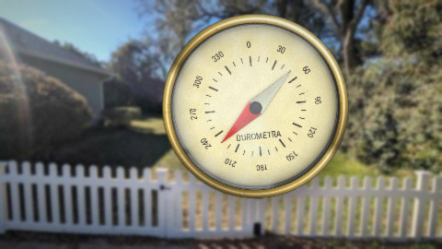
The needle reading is 230°
